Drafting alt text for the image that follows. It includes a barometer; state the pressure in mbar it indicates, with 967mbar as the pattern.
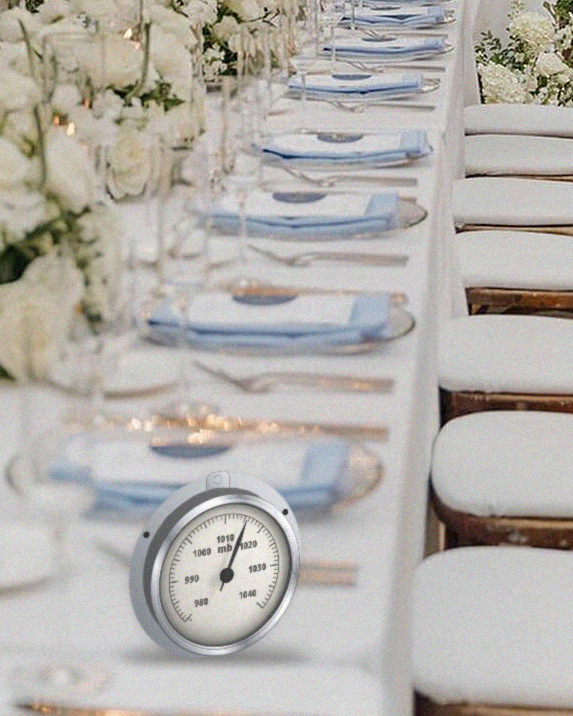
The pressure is 1015mbar
